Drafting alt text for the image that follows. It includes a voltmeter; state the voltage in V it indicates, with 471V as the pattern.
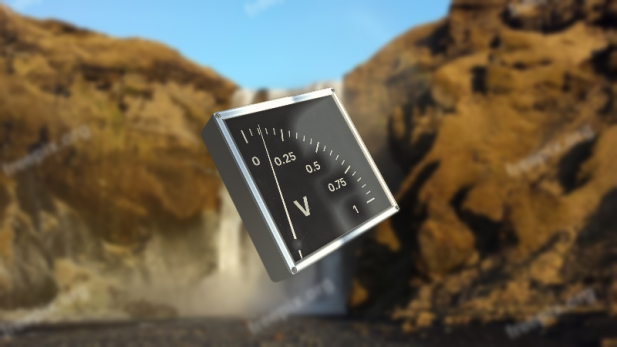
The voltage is 0.1V
